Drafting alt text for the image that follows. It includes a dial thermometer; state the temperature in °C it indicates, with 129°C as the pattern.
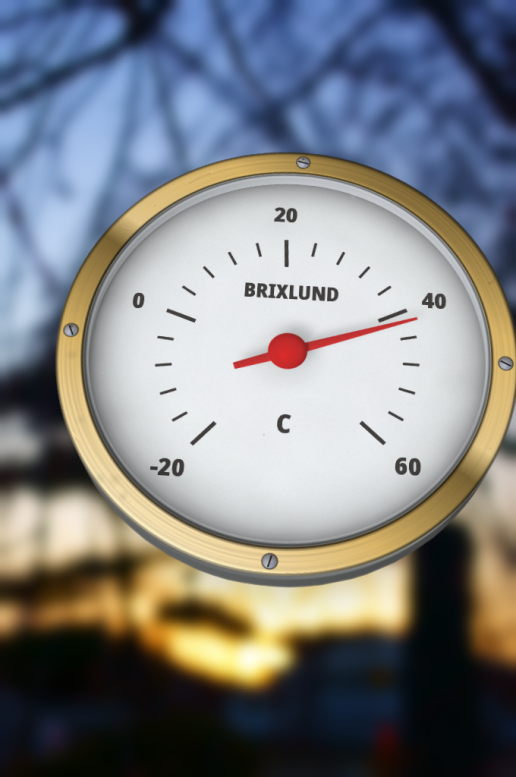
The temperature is 42°C
